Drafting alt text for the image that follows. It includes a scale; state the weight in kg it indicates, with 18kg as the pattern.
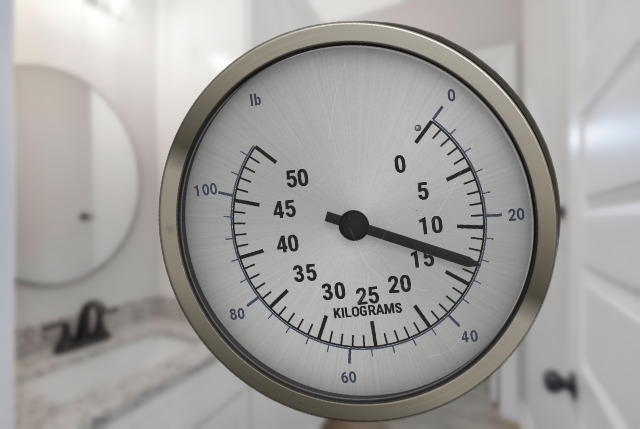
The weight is 13kg
